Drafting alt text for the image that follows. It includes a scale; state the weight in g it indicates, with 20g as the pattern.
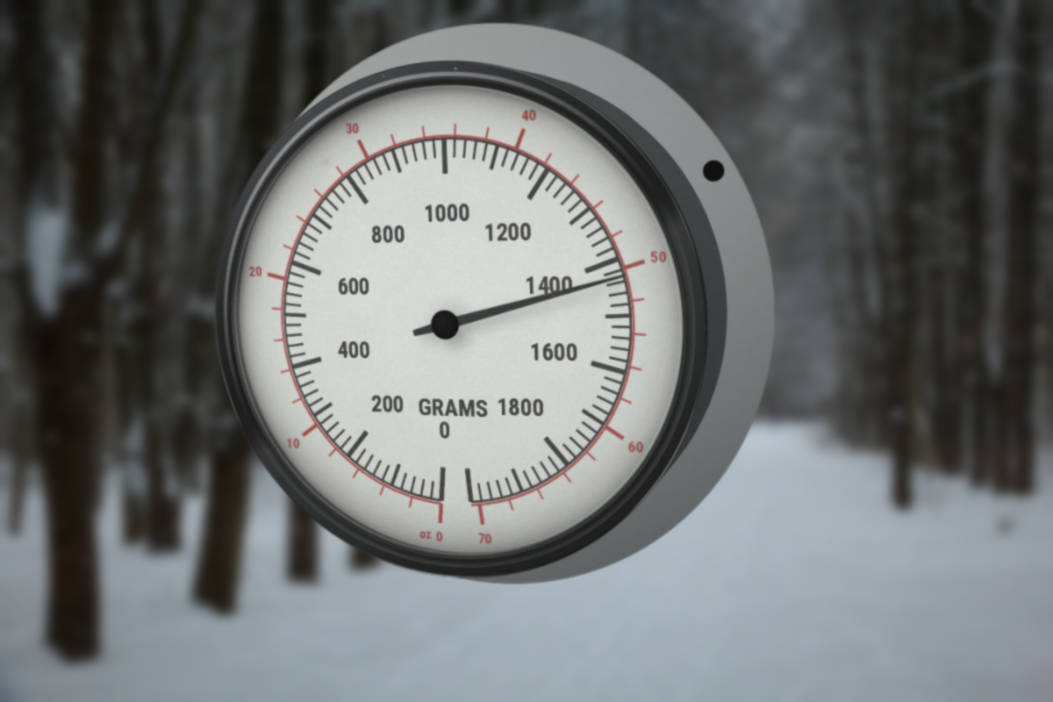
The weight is 1430g
